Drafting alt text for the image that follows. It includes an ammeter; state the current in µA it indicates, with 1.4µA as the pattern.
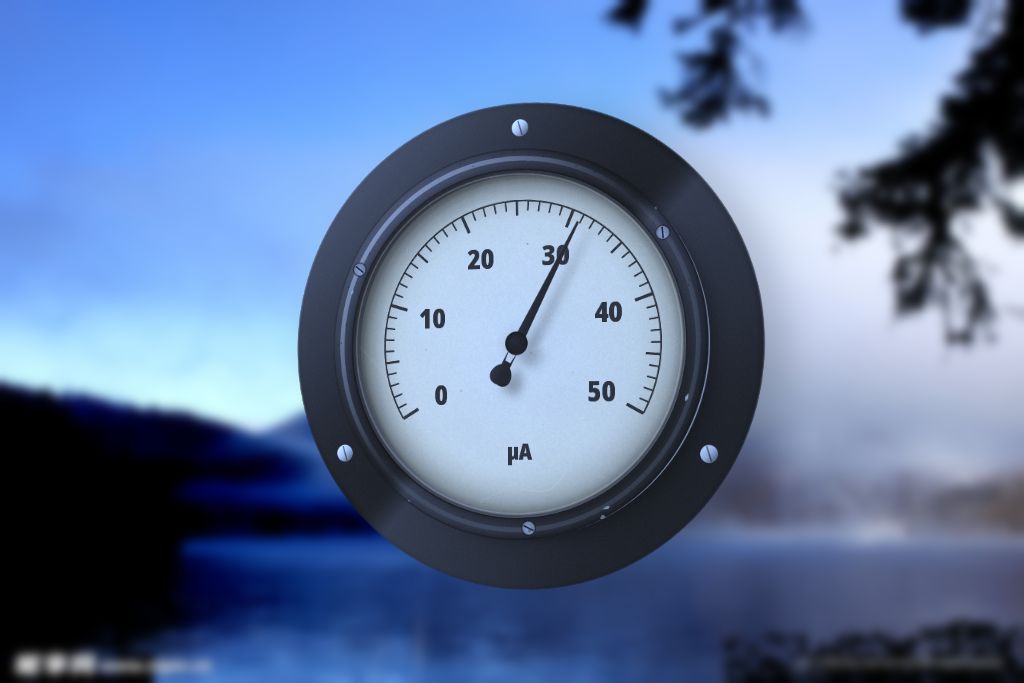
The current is 31µA
